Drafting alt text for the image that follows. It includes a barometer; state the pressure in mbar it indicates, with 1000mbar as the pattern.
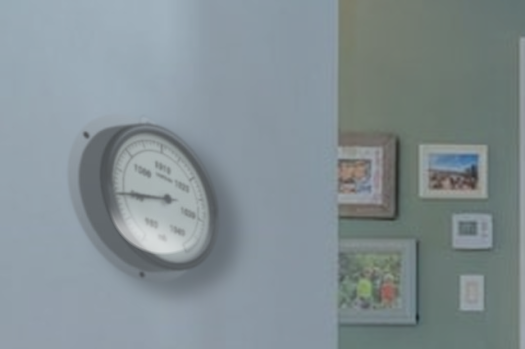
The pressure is 990mbar
